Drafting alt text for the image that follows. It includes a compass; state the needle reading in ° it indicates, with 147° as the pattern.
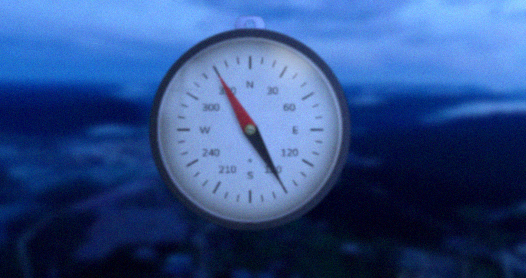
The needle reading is 330°
